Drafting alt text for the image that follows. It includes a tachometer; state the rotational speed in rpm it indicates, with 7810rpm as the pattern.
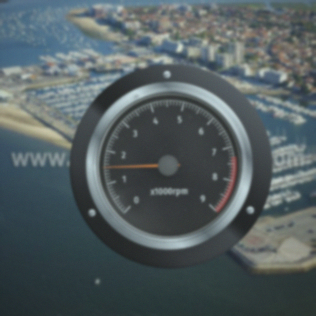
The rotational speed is 1500rpm
